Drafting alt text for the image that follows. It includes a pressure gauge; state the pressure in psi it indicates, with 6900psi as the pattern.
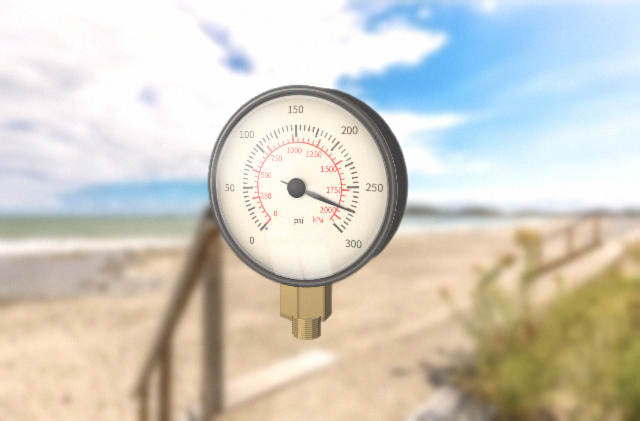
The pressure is 275psi
